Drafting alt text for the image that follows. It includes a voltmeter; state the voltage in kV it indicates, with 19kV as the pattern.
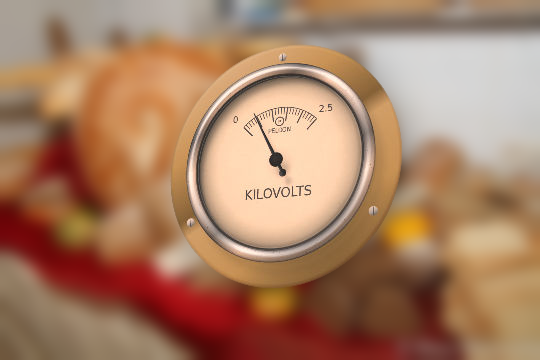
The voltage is 0.5kV
